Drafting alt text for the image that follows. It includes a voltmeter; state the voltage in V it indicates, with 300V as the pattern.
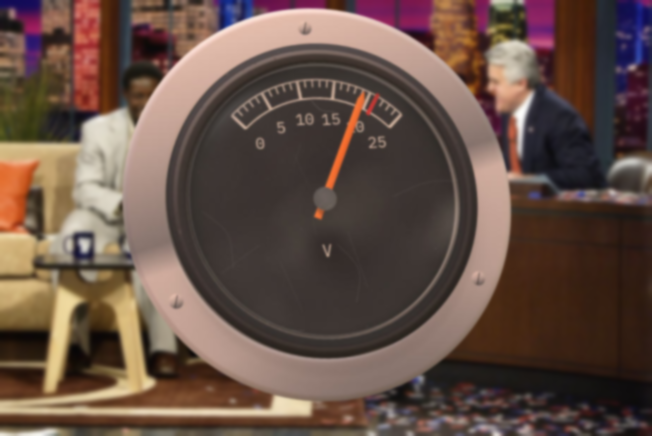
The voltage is 19V
